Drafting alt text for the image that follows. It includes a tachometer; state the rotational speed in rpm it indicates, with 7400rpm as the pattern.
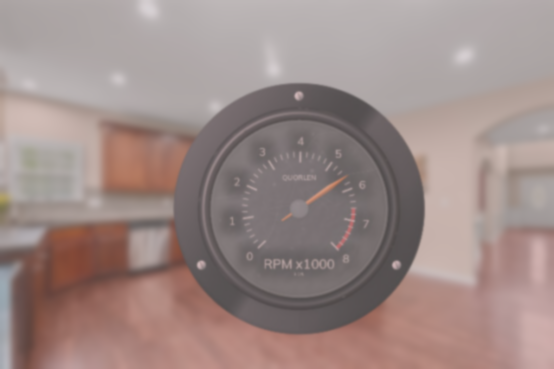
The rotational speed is 5600rpm
